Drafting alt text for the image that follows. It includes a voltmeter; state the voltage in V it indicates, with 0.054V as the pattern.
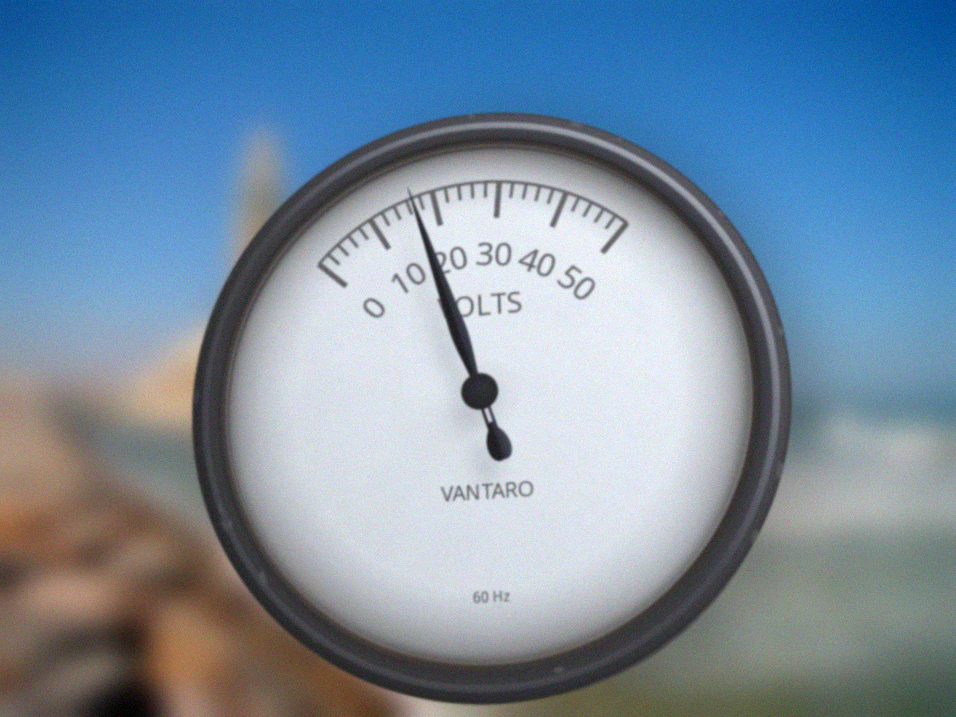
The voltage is 17V
